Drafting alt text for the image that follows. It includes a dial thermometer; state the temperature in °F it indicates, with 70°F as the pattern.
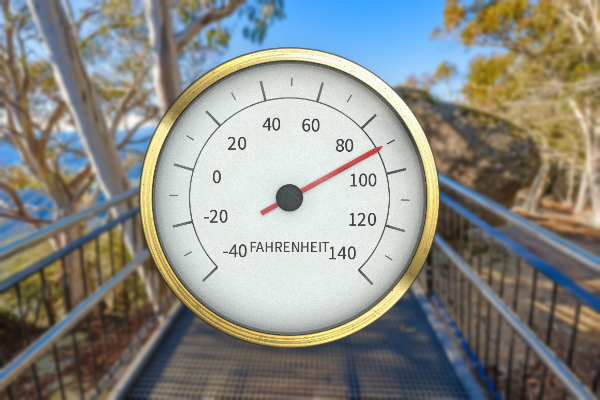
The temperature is 90°F
